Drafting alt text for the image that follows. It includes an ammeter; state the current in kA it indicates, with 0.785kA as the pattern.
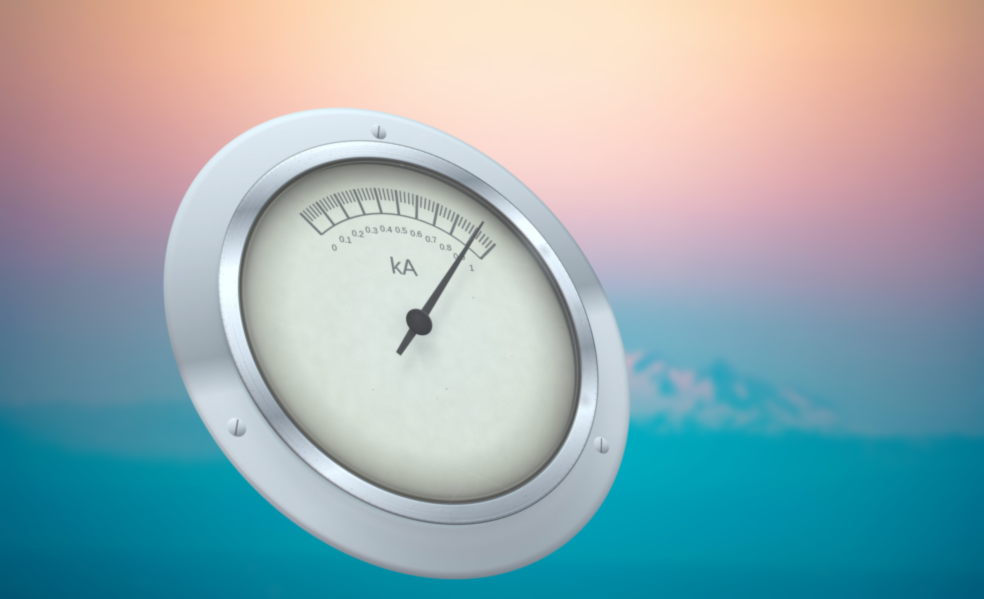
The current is 0.9kA
